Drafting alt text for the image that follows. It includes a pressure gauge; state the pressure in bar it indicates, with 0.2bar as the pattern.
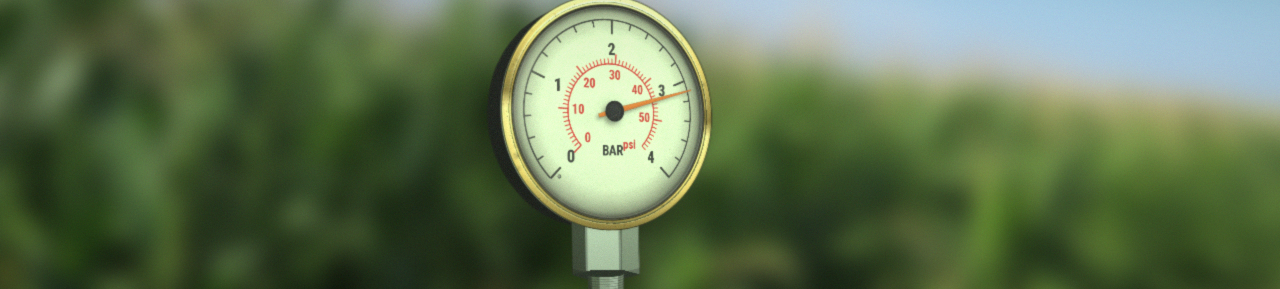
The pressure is 3.1bar
